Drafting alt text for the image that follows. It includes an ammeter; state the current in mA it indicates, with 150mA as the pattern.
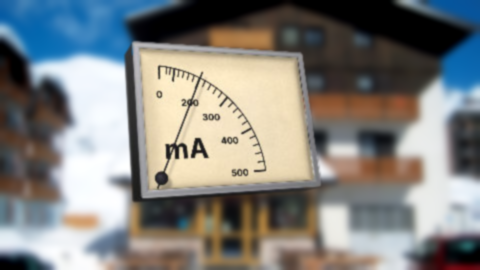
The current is 200mA
